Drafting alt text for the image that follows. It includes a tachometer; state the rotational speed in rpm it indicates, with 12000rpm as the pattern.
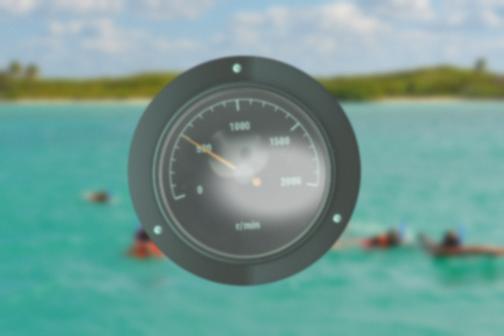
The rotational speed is 500rpm
